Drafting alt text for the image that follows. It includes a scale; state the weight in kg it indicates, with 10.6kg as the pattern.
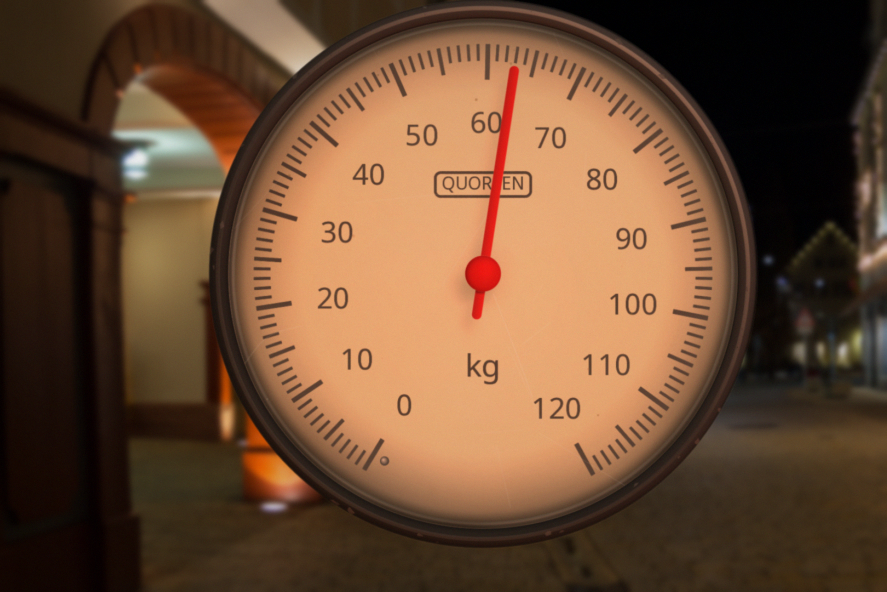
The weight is 63kg
